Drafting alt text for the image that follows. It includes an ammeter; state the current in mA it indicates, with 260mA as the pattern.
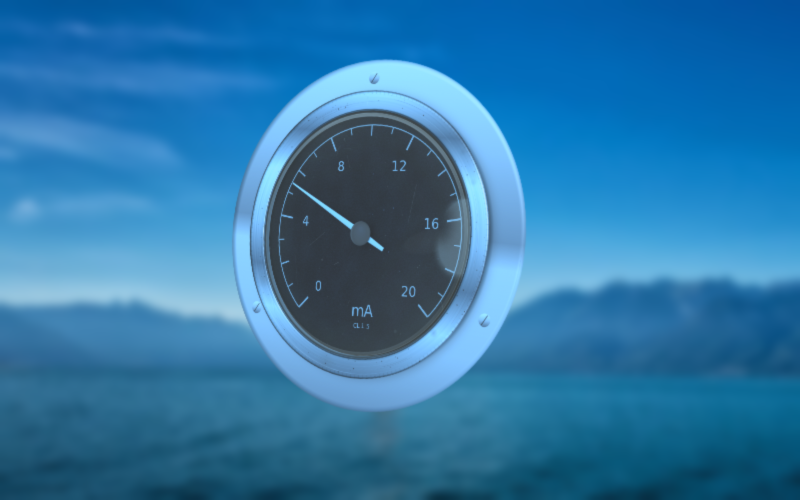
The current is 5.5mA
